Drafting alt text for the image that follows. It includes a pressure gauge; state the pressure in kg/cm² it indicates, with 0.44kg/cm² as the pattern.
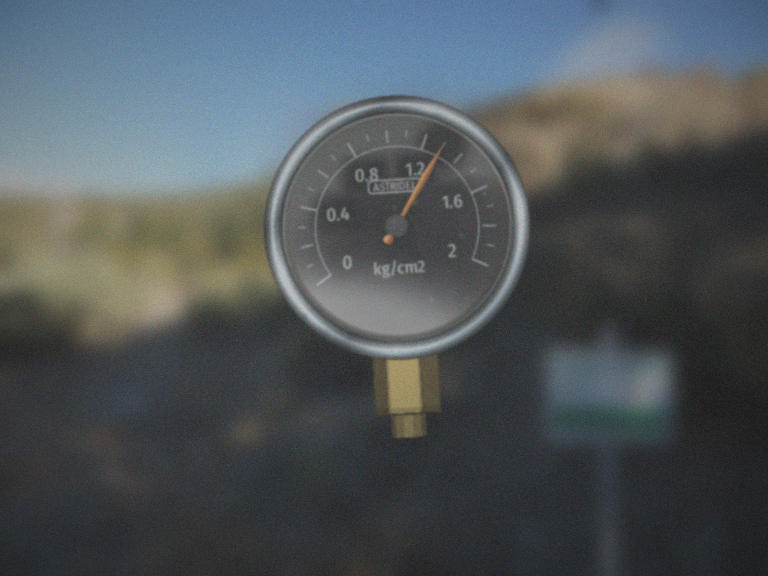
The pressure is 1.3kg/cm²
